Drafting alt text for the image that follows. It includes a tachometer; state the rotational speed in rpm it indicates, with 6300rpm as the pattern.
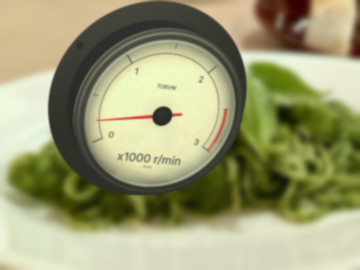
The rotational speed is 250rpm
